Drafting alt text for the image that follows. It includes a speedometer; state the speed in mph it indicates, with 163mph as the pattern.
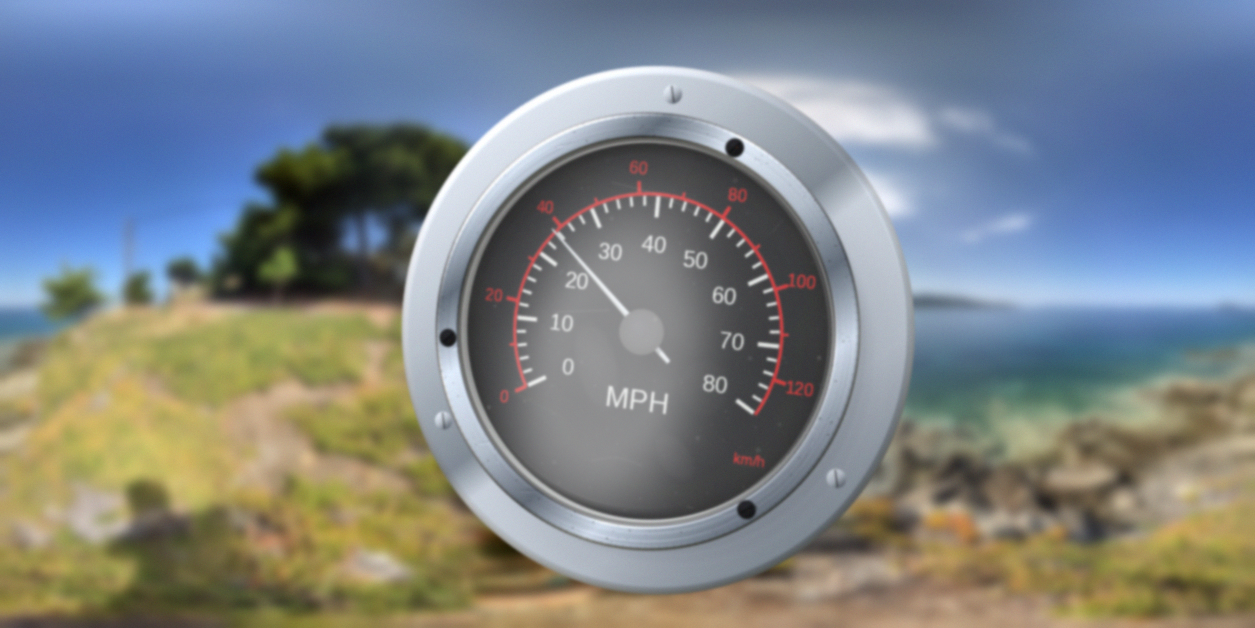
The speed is 24mph
